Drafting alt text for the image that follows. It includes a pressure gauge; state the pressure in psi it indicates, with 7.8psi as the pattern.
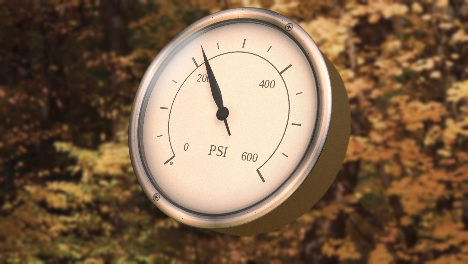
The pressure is 225psi
